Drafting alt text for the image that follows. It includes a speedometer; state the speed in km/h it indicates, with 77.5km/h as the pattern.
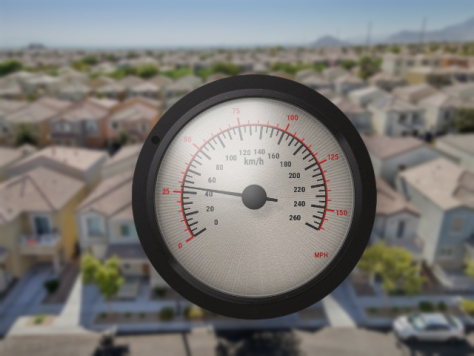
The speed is 45km/h
